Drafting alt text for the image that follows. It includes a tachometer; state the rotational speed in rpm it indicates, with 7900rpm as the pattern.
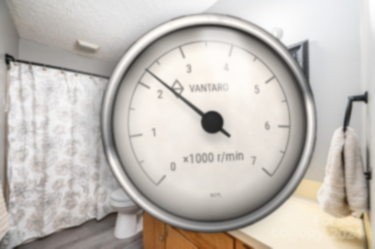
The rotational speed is 2250rpm
